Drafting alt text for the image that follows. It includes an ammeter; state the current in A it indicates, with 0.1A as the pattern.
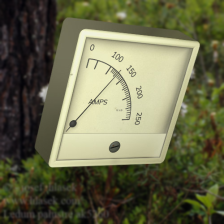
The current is 125A
